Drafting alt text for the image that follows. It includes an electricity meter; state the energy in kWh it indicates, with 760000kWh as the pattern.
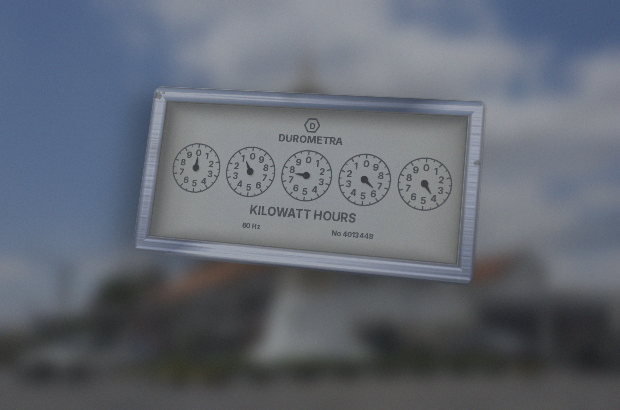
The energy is 764kWh
